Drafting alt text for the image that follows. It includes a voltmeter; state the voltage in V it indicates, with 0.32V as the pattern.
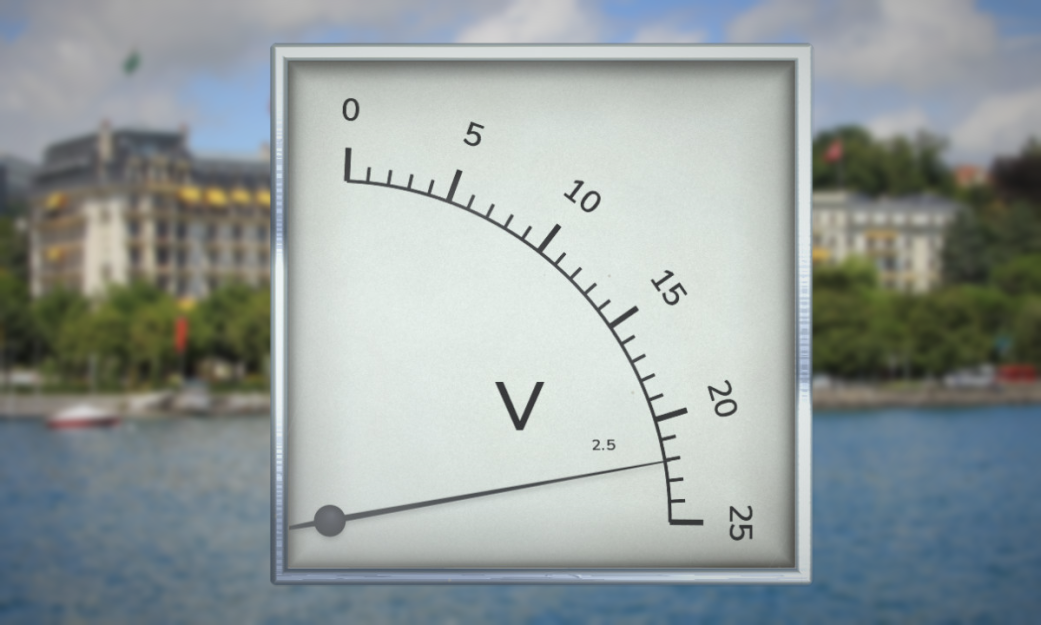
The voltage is 22V
